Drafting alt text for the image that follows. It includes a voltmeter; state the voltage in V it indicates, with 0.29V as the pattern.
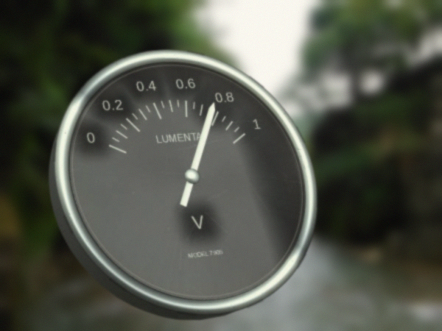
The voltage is 0.75V
